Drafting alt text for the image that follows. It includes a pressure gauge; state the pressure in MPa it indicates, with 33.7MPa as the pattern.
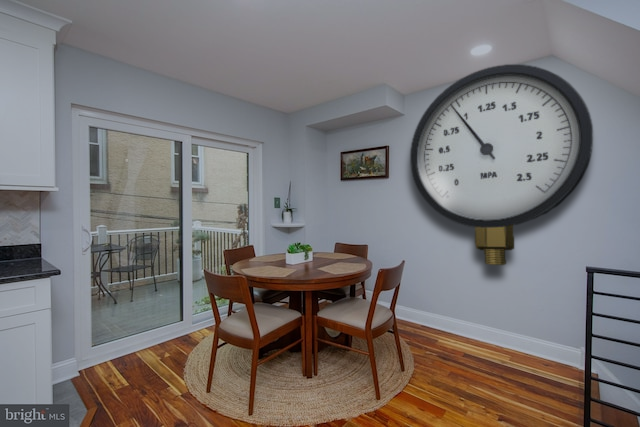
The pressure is 0.95MPa
